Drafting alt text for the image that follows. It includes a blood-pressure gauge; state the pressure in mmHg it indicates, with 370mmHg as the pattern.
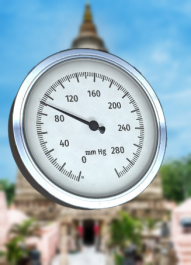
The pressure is 90mmHg
